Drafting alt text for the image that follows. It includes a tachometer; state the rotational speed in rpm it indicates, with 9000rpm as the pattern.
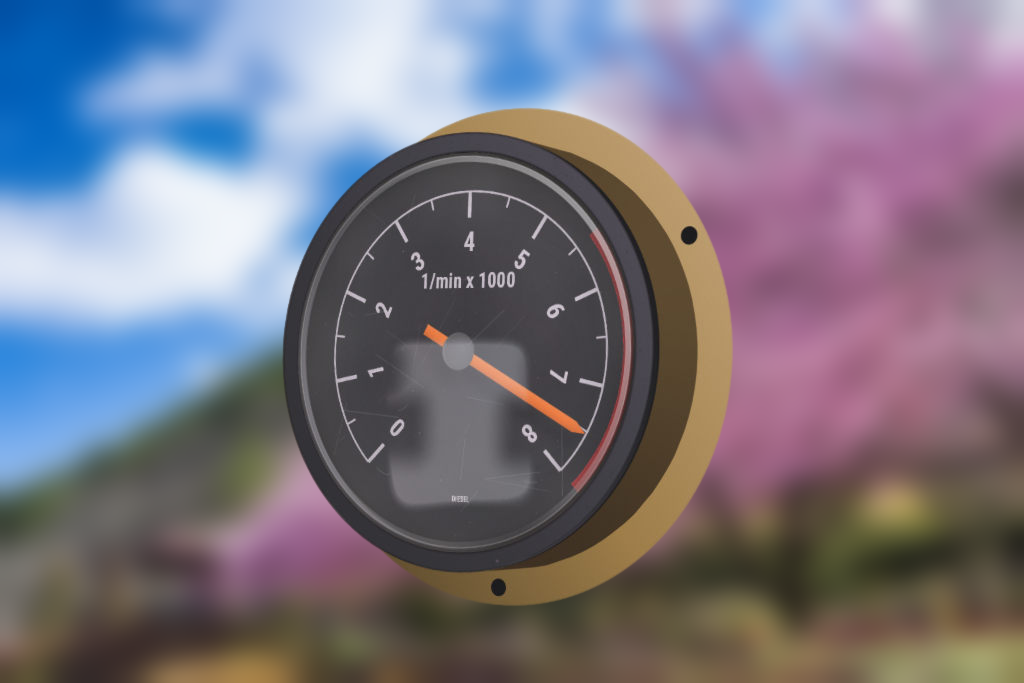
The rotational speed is 7500rpm
